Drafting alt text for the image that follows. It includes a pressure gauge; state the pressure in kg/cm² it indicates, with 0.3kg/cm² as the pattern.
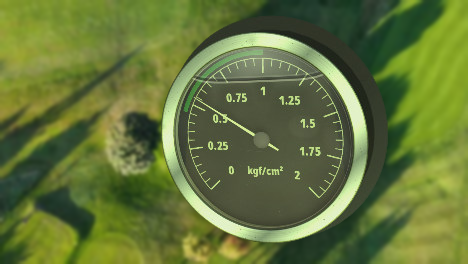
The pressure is 0.55kg/cm²
